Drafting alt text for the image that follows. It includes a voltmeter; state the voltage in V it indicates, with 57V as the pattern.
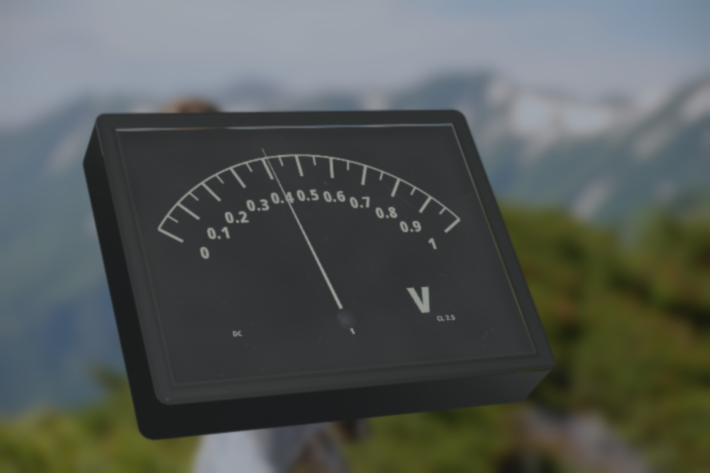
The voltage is 0.4V
